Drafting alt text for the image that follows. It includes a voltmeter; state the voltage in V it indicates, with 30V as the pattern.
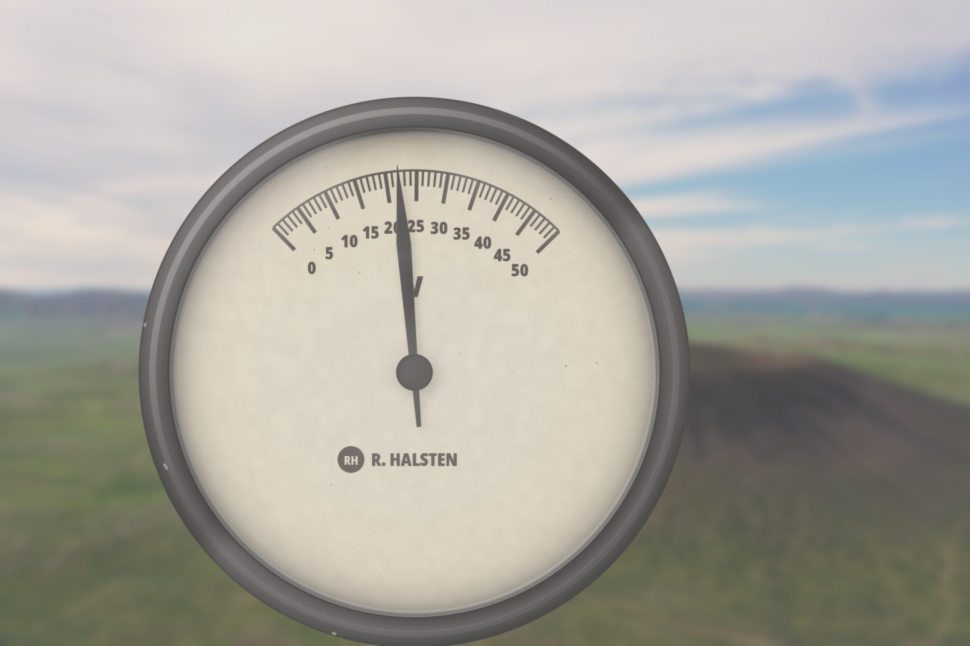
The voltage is 22V
